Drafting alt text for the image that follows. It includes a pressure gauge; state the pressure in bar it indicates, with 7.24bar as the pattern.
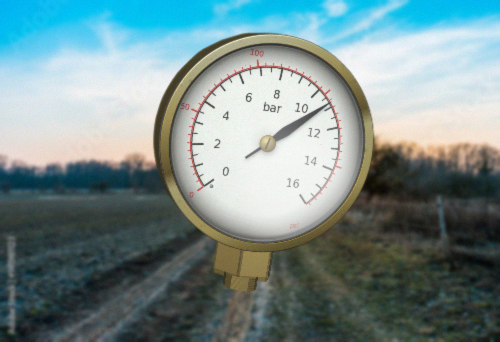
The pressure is 10.75bar
